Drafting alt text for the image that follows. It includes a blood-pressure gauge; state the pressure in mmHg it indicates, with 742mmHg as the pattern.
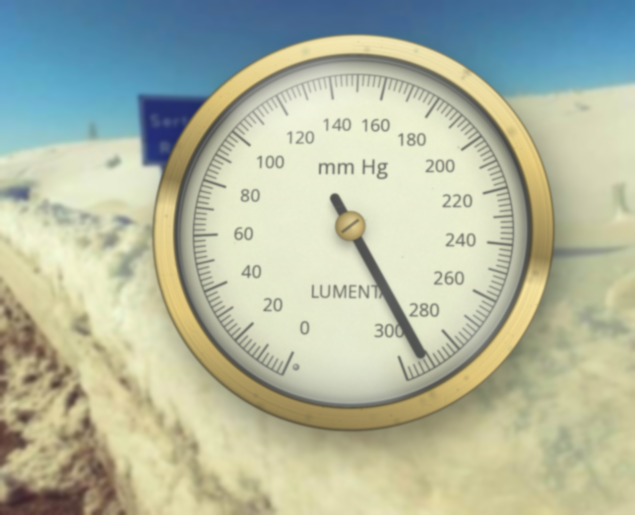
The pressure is 292mmHg
